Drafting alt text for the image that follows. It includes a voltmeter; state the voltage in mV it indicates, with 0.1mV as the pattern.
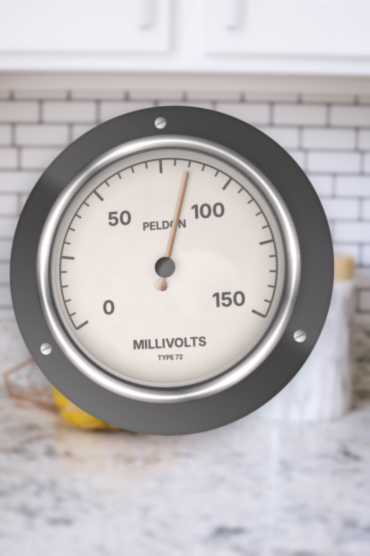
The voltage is 85mV
